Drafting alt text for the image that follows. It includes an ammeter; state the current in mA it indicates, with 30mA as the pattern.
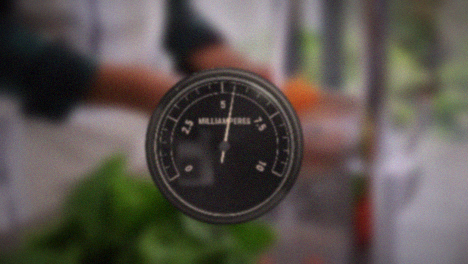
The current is 5.5mA
